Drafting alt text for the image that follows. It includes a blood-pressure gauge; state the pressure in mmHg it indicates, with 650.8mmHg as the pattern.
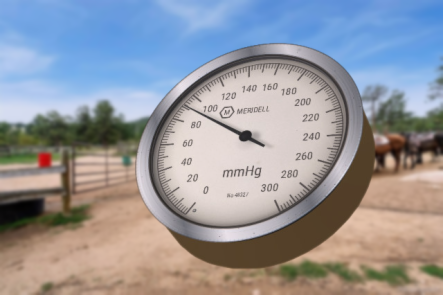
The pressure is 90mmHg
